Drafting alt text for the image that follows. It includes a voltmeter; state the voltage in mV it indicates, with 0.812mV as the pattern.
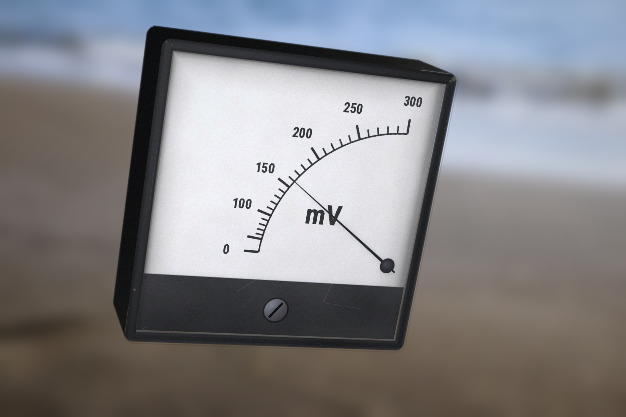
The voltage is 160mV
